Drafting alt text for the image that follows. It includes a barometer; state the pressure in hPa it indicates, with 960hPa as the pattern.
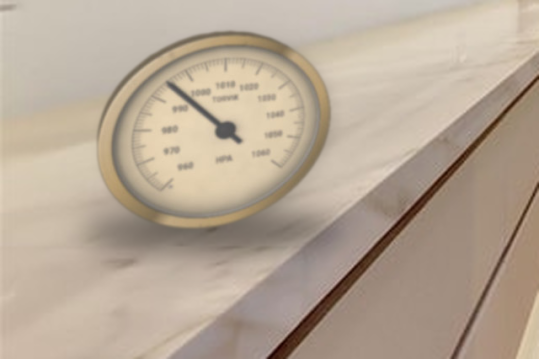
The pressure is 995hPa
